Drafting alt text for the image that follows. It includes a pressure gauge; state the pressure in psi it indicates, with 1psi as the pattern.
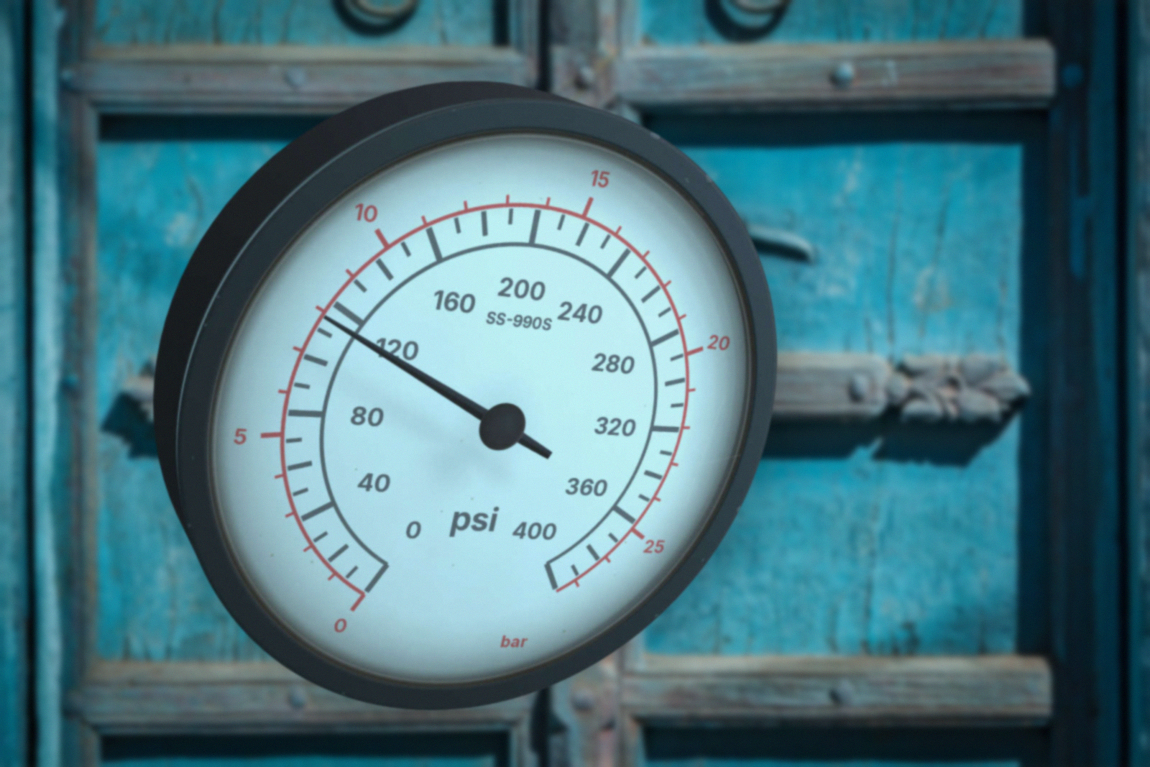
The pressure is 115psi
